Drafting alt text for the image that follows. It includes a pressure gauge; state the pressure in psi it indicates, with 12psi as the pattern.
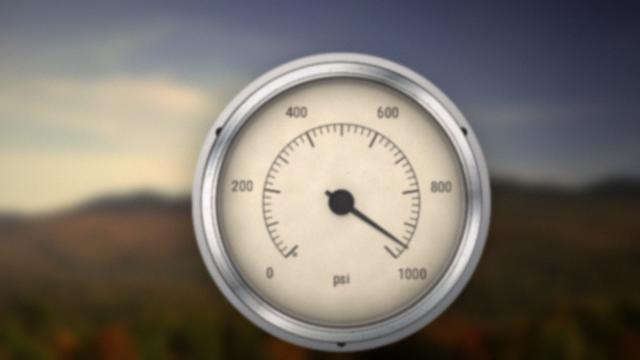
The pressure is 960psi
